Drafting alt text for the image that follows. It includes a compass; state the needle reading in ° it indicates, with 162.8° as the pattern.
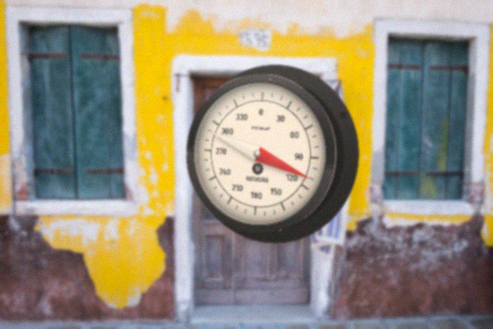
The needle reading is 110°
